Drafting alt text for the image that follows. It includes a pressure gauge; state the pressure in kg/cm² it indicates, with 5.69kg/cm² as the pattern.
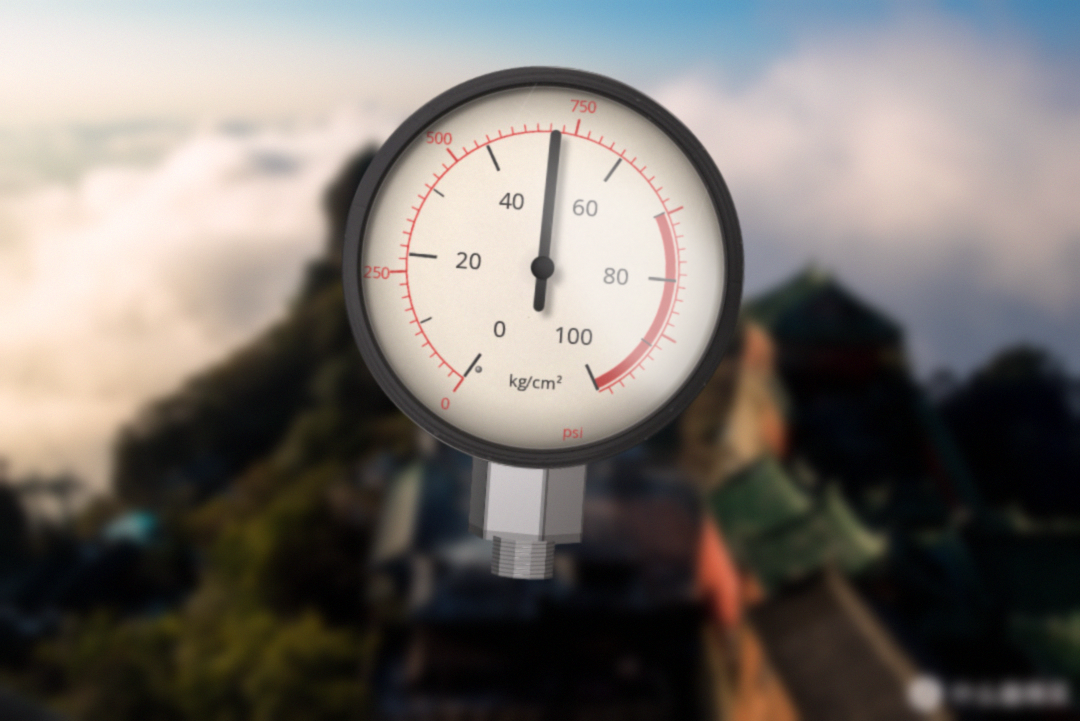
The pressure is 50kg/cm²
